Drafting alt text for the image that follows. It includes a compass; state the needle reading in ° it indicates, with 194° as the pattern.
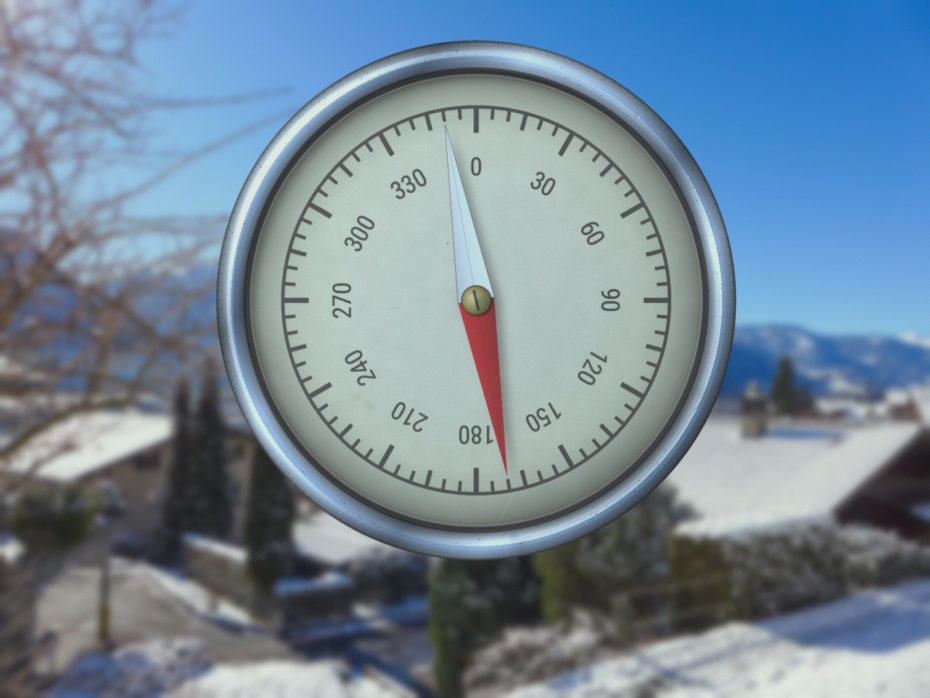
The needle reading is 170°
